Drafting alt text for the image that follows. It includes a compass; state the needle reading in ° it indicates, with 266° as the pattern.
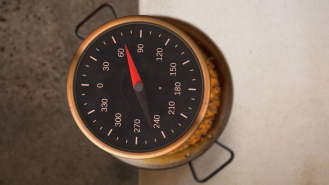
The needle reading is 70°
